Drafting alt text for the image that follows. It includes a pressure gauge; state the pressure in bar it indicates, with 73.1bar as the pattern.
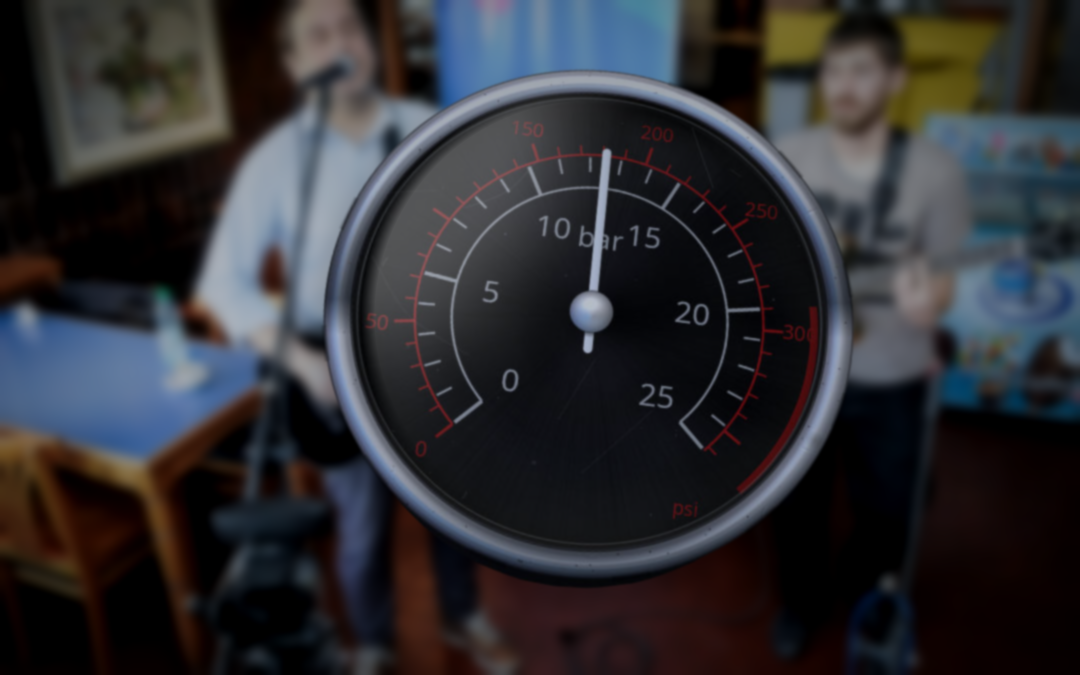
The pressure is 12.5bar
